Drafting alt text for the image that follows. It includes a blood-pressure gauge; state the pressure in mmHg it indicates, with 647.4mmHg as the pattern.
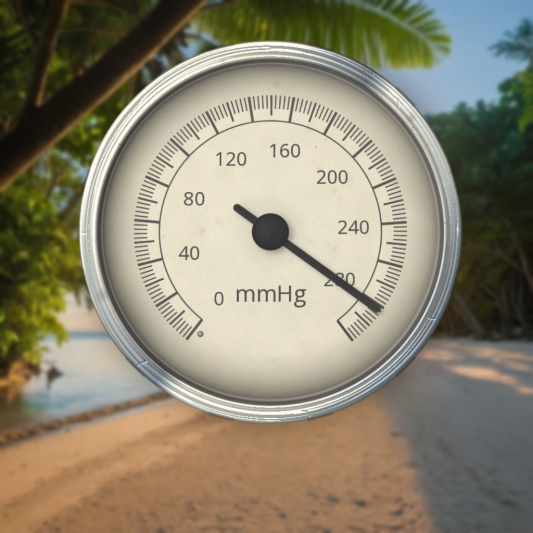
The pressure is 282mmHg
